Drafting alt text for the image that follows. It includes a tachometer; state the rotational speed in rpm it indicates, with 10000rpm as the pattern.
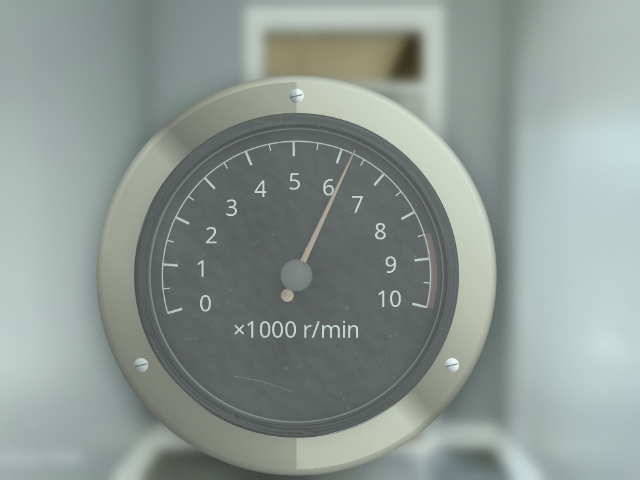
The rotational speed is 6250rpm
